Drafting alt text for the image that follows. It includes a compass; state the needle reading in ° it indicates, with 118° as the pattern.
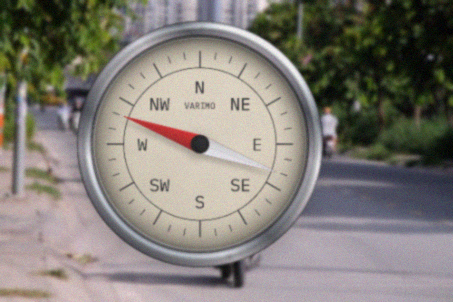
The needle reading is 290°
